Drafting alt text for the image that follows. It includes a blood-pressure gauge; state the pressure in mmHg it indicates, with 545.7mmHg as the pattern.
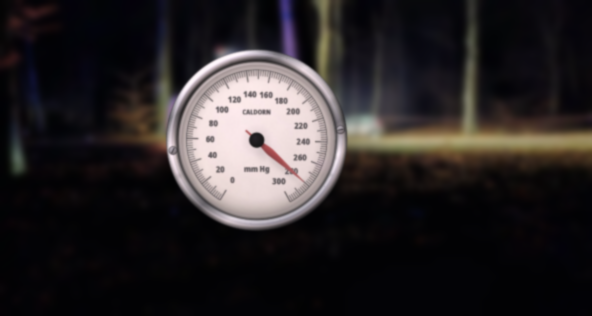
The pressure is 280mmHg
